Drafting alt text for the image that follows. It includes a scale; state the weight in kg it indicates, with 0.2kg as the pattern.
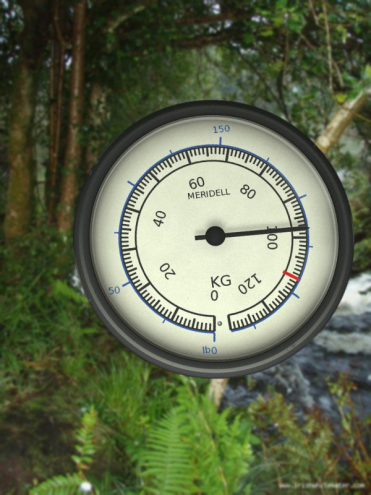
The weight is 98kg
